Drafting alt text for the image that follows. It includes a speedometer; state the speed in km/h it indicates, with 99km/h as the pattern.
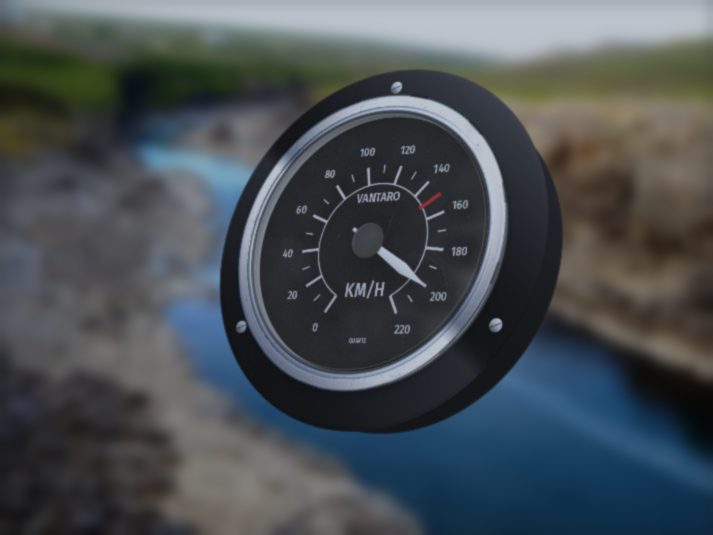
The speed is 200km/h
